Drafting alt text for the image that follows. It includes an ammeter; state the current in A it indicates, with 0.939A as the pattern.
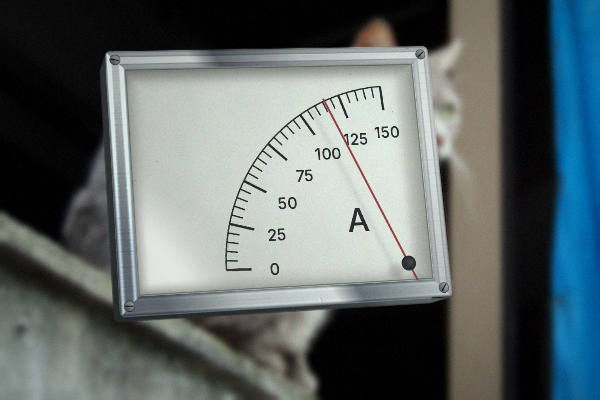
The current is 115A
